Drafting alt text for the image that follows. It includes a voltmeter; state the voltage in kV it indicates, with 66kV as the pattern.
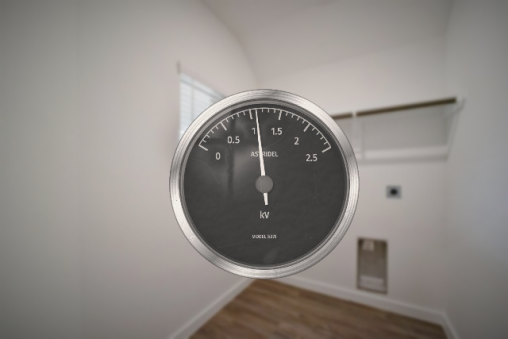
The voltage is 1.1kV
